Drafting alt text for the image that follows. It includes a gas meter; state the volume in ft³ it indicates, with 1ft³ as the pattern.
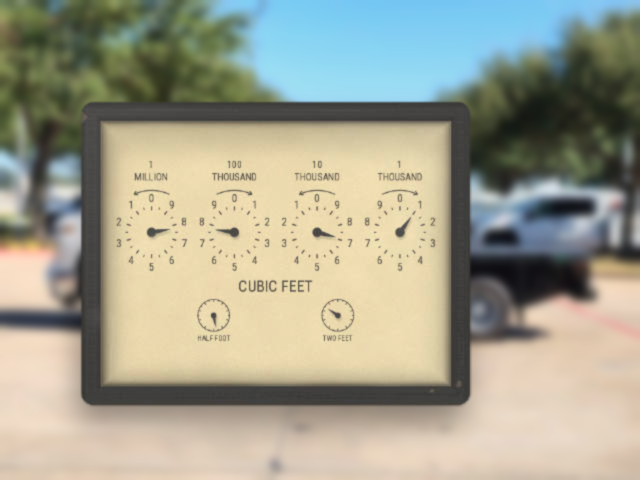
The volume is 777100ft³
